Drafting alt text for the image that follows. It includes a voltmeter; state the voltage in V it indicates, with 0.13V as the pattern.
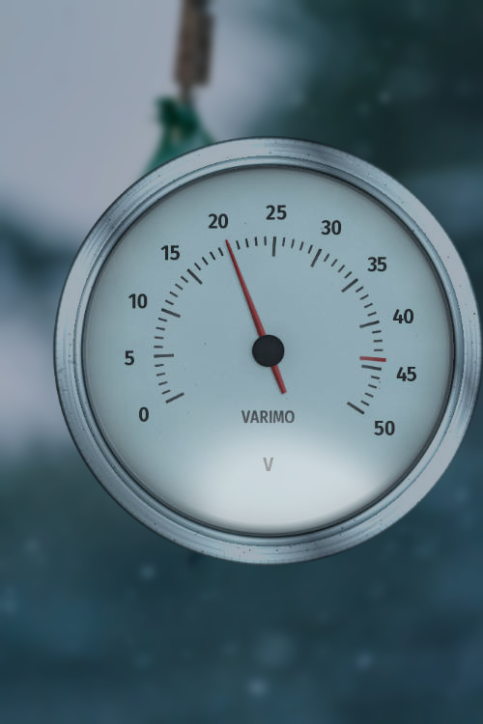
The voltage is 20V
